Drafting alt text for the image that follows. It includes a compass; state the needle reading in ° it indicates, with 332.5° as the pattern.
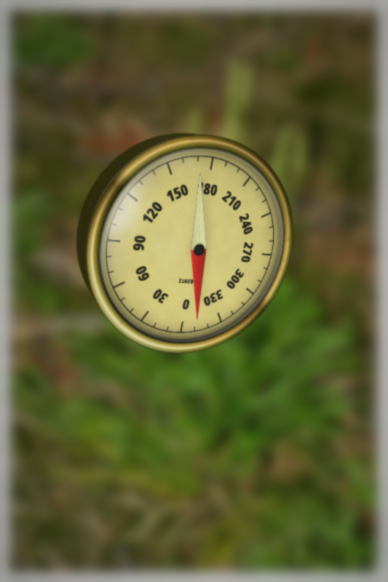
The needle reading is 350°
